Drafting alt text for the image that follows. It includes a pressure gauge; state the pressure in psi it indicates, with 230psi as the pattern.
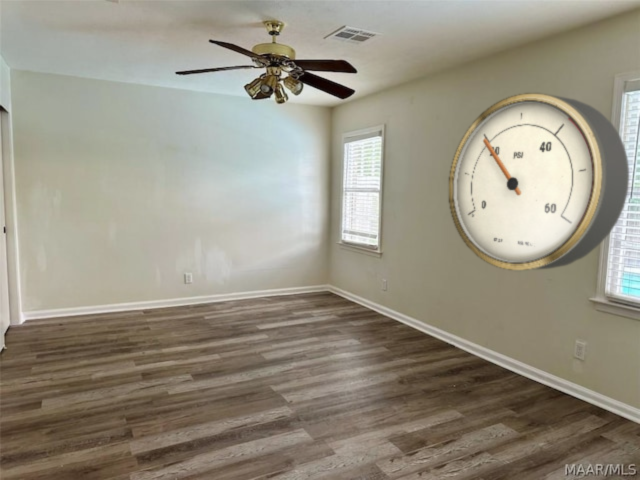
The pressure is 20psi
